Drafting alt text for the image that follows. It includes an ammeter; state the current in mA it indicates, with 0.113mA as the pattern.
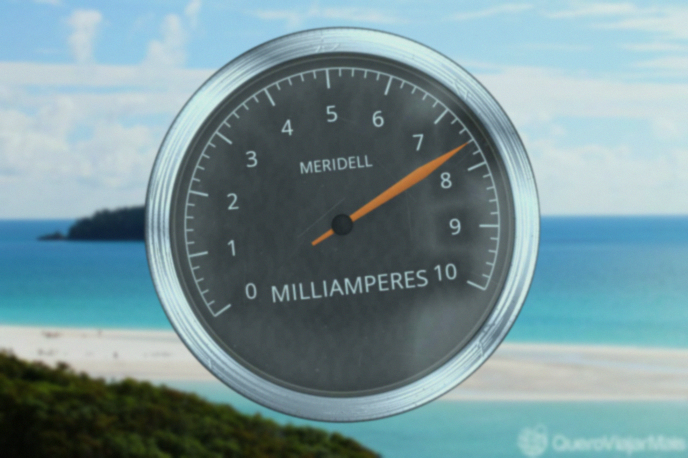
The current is 7.6mA
